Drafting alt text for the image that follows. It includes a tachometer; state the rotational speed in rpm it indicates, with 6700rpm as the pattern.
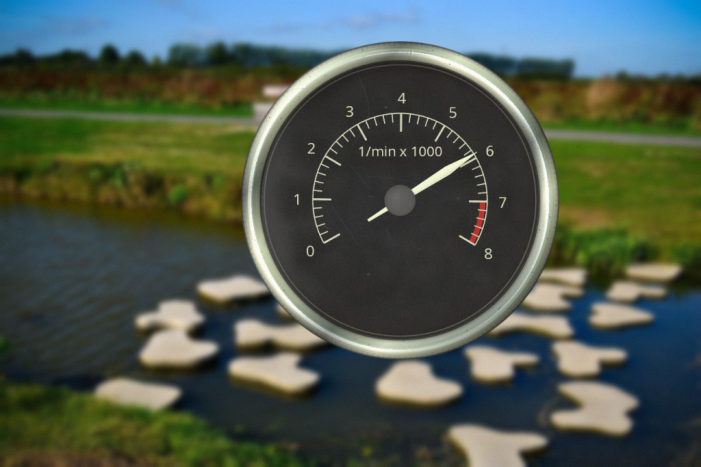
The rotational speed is 5900rpm
